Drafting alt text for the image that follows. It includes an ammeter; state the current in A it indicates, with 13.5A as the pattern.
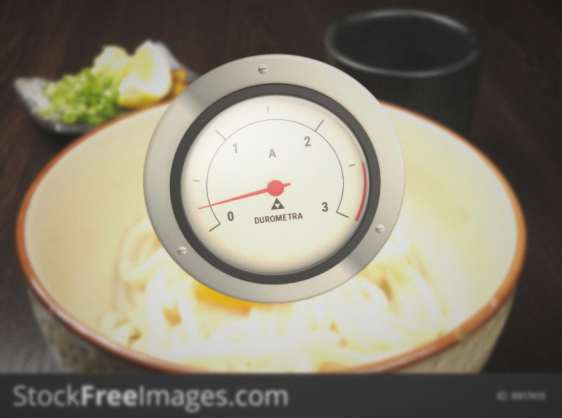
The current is 0.25A
